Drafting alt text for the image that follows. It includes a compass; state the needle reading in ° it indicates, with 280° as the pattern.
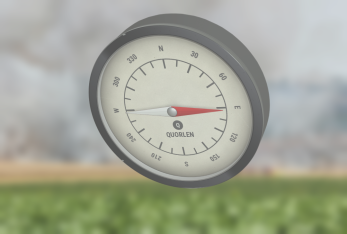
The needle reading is 90°
